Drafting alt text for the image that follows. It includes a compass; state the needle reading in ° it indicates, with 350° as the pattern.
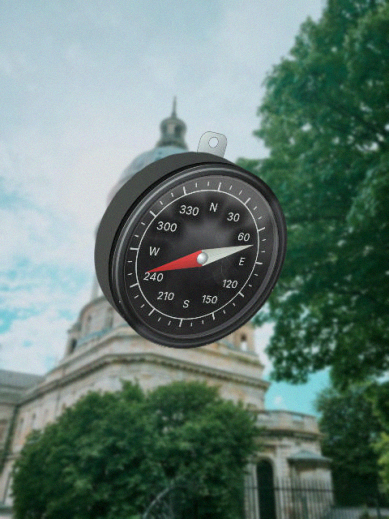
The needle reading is 250°
